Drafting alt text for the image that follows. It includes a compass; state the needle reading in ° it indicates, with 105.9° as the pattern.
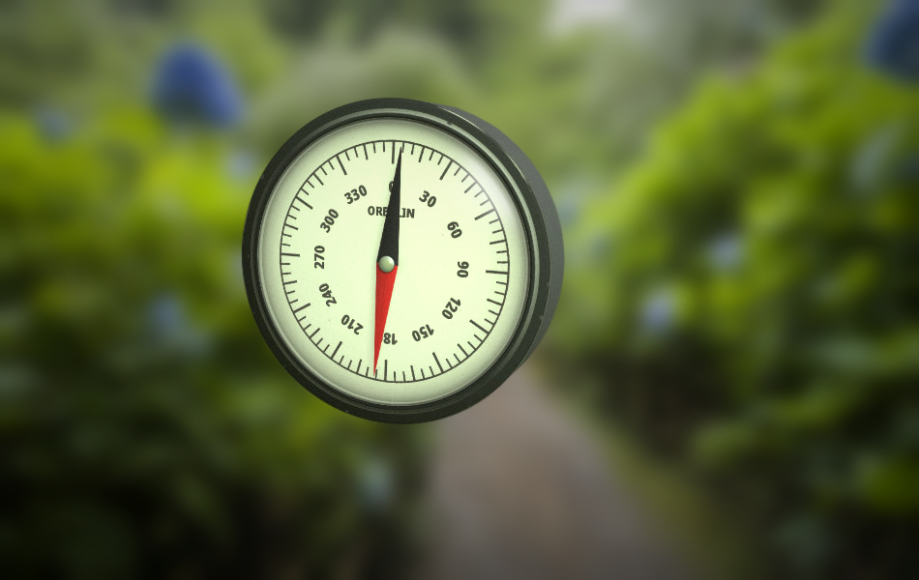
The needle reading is 185°
